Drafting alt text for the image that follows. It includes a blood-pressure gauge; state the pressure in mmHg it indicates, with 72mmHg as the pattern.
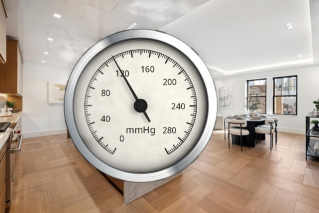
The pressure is 120mmHg
